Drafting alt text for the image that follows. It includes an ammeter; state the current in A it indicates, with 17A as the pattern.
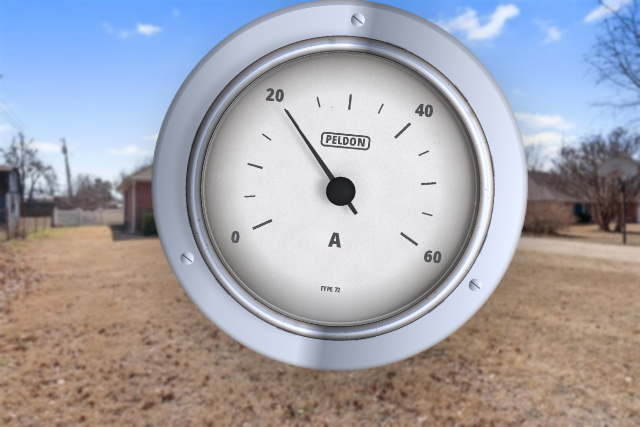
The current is 20A
